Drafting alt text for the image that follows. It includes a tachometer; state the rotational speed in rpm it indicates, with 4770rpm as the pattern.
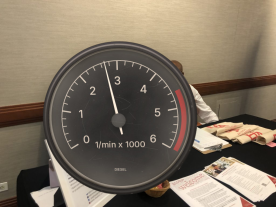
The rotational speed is 2700rpm
